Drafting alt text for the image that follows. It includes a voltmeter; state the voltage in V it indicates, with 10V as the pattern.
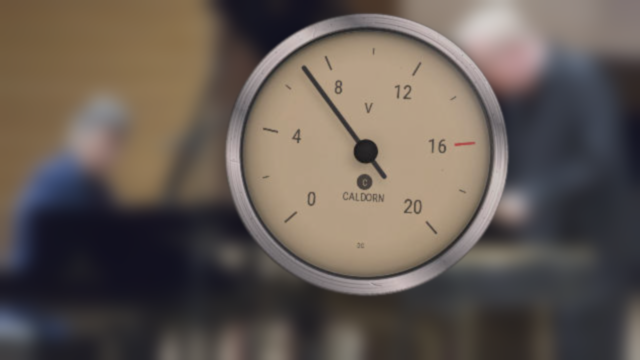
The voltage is 7V
